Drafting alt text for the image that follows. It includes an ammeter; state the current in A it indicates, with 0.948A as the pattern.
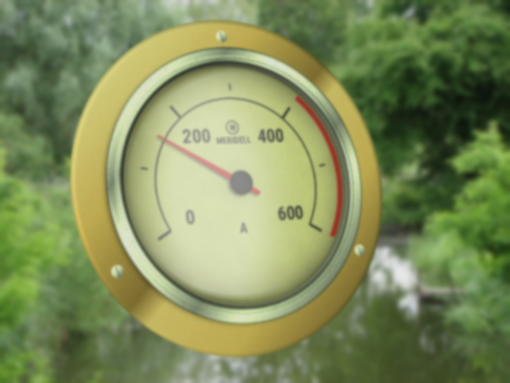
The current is 150A
